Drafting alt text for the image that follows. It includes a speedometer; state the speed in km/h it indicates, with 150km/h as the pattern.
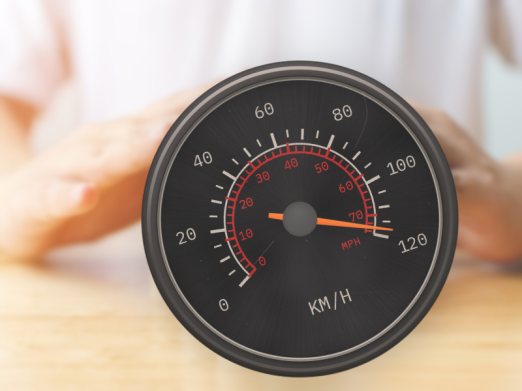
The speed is 117.5km/h
